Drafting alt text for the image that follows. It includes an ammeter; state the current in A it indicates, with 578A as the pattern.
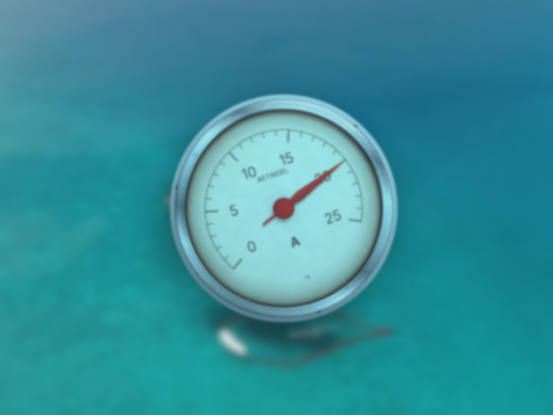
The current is 20A
